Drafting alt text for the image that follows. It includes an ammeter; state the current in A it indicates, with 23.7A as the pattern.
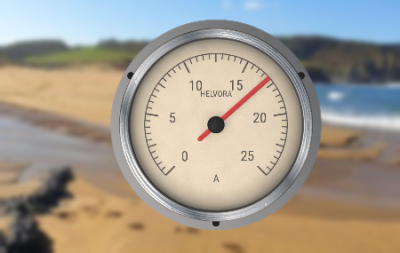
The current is 17A
